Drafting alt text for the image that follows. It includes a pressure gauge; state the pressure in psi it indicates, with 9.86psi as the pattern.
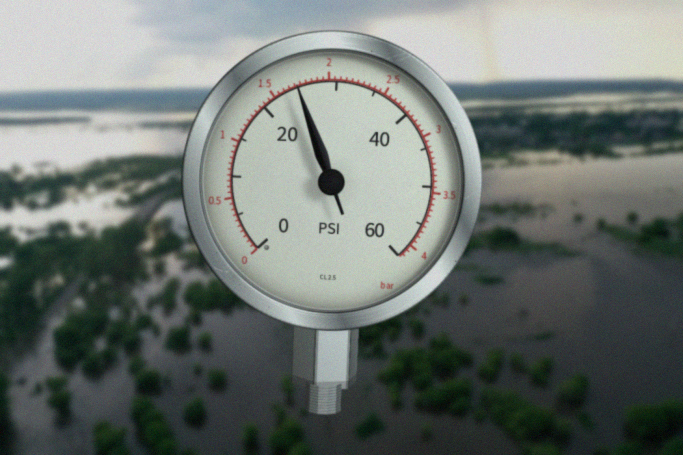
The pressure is 25psi
